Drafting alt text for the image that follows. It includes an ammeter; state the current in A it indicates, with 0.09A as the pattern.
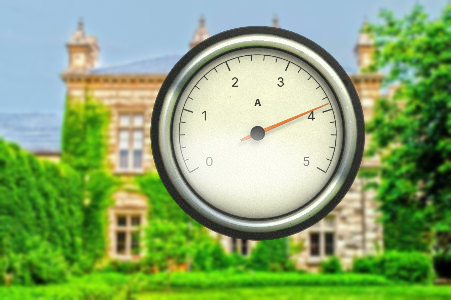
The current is 3.9A
